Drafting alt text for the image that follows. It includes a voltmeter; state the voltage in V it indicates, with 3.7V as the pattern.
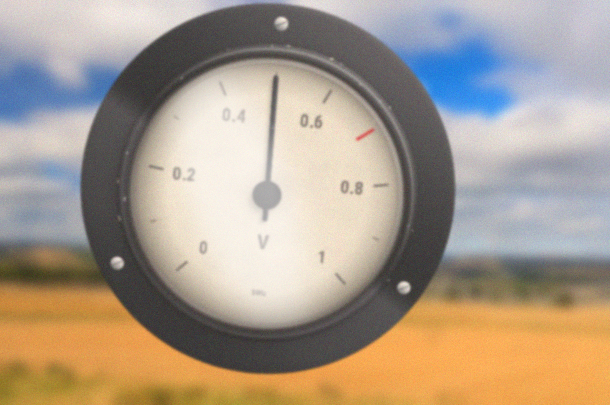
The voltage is 0.5V
